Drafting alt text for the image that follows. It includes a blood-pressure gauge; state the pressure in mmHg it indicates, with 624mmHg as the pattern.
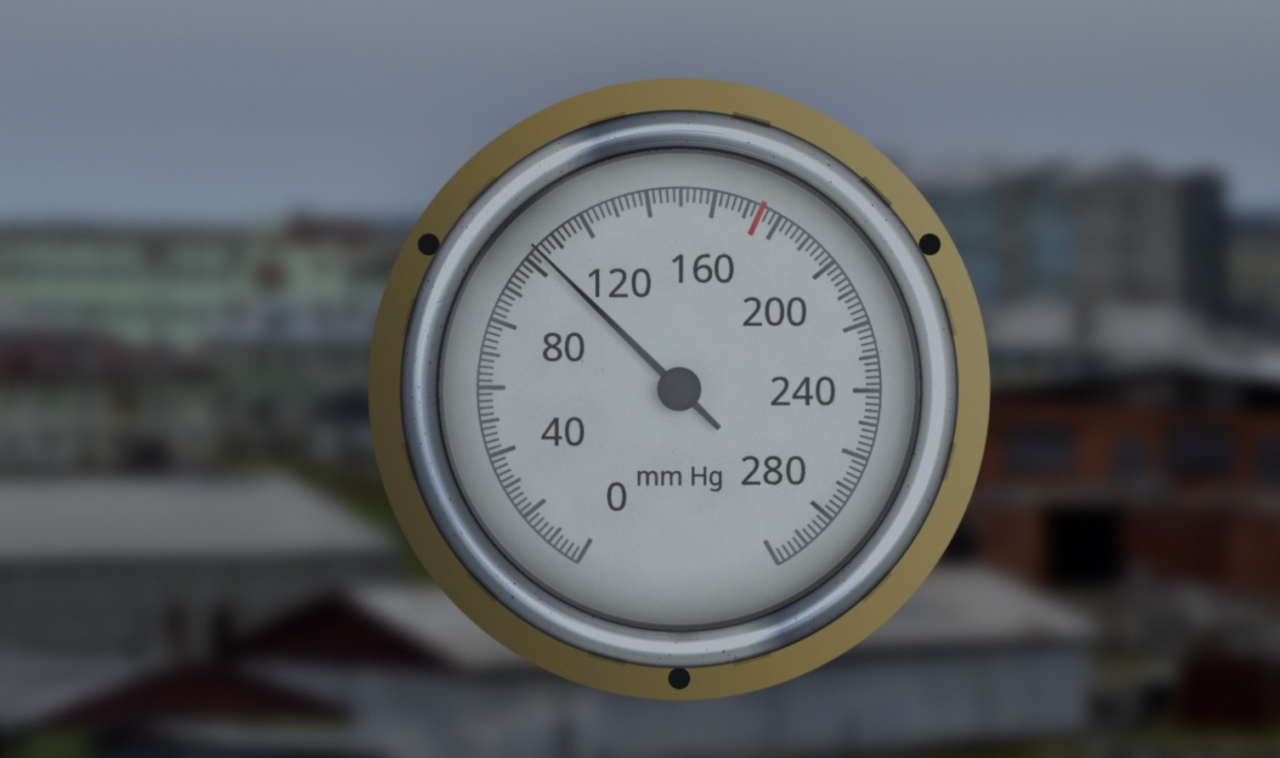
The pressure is 104mmHg
